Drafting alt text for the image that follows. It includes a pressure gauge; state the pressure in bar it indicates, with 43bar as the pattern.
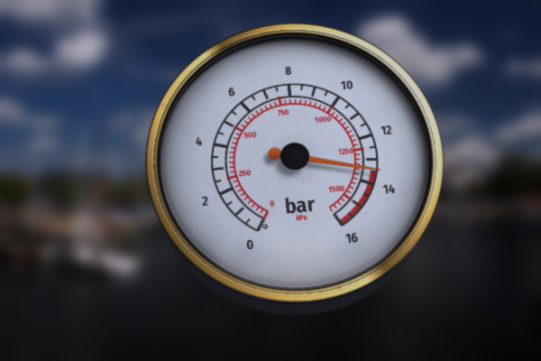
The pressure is 13.5bar
